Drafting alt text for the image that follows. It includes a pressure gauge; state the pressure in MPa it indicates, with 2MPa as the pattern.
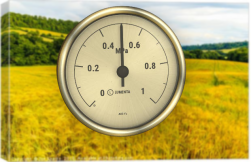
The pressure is 0.5MPa
